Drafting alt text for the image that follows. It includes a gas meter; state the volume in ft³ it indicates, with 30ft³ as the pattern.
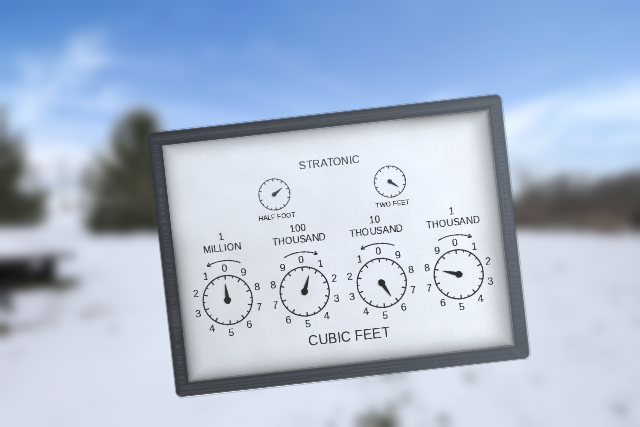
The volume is 5800ft³
